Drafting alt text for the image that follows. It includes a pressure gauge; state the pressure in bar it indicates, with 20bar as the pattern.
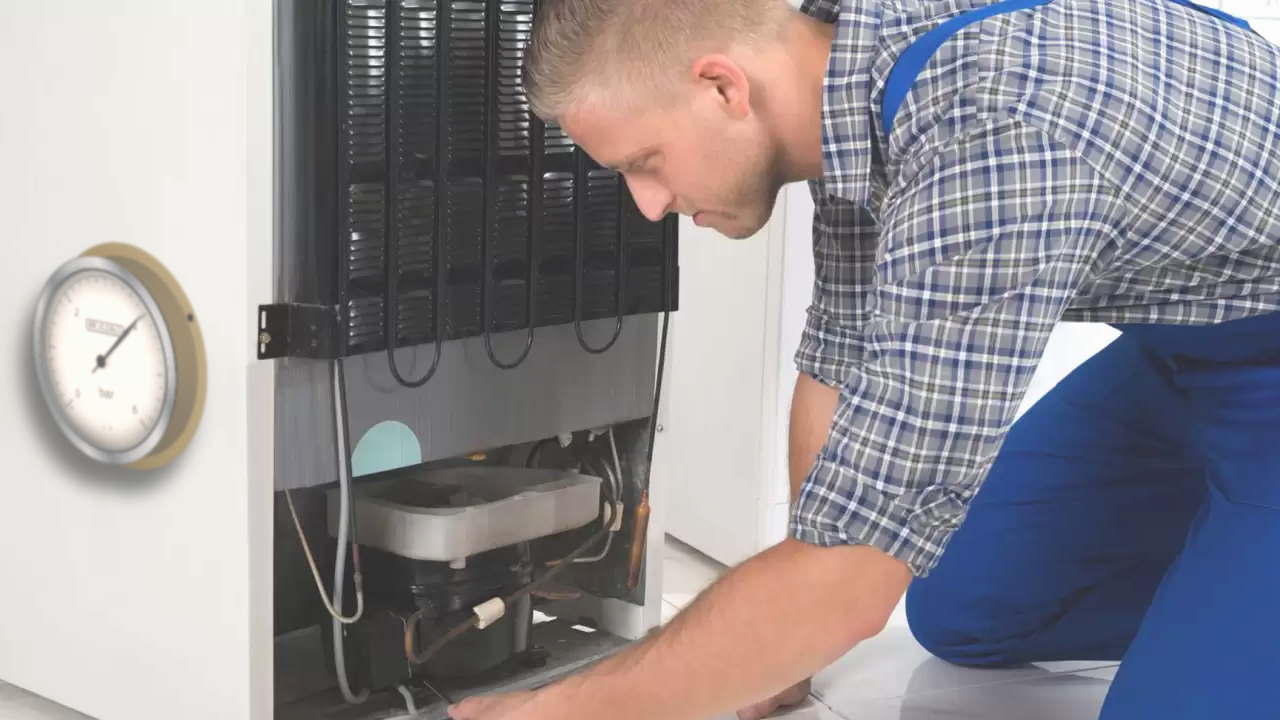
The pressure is 4bar
